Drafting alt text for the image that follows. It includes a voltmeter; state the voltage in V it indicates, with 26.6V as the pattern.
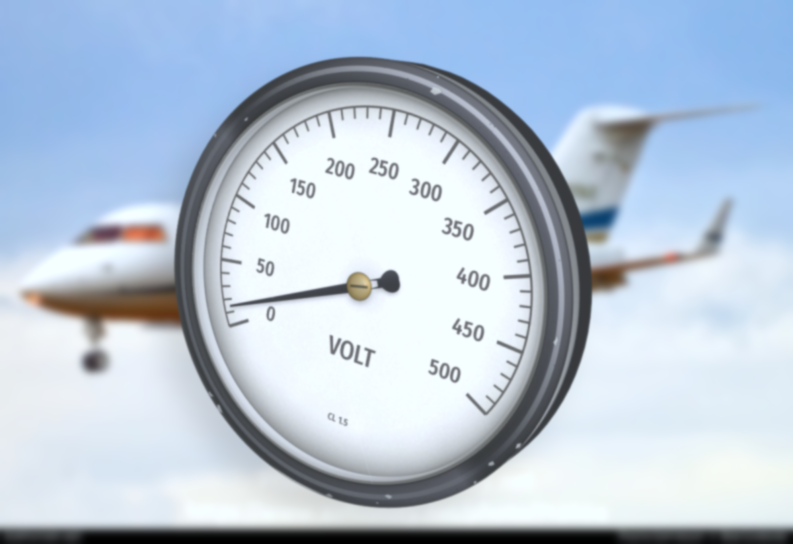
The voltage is 15V
